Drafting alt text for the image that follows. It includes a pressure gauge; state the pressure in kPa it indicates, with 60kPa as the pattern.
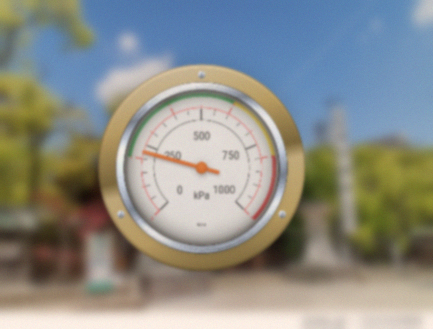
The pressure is 225kPa
